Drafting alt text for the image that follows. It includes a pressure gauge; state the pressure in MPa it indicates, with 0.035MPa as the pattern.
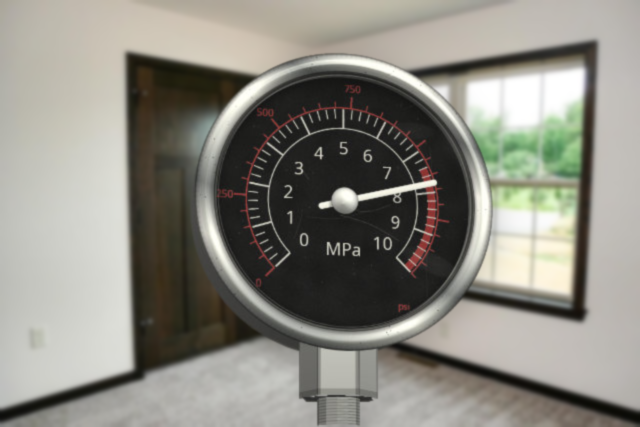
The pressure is 7.8MPa
